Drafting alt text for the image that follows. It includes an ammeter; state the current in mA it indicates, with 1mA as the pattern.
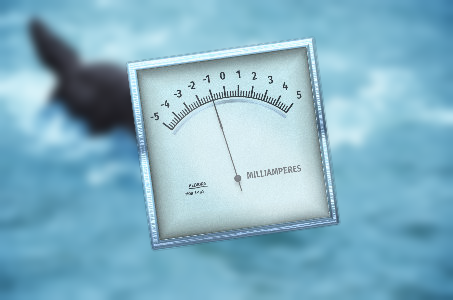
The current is -1mA
